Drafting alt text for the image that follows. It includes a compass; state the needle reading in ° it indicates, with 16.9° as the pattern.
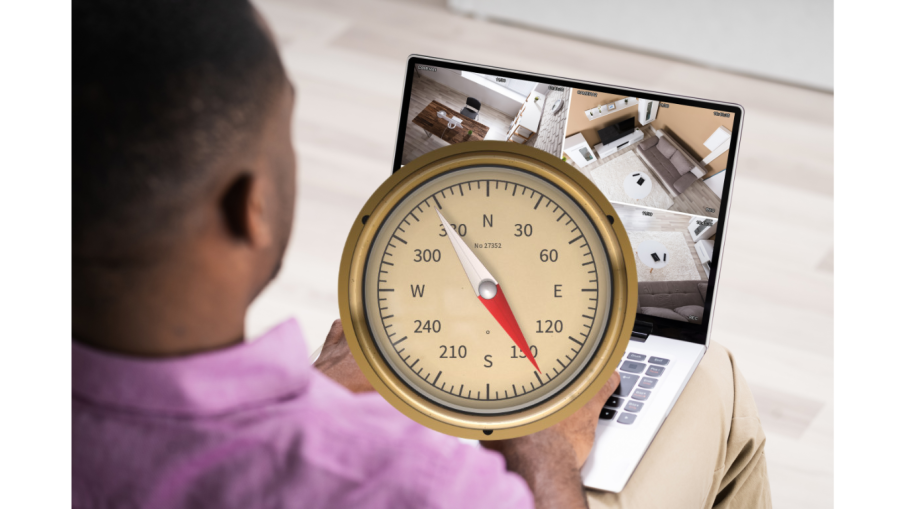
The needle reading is 147.5°
